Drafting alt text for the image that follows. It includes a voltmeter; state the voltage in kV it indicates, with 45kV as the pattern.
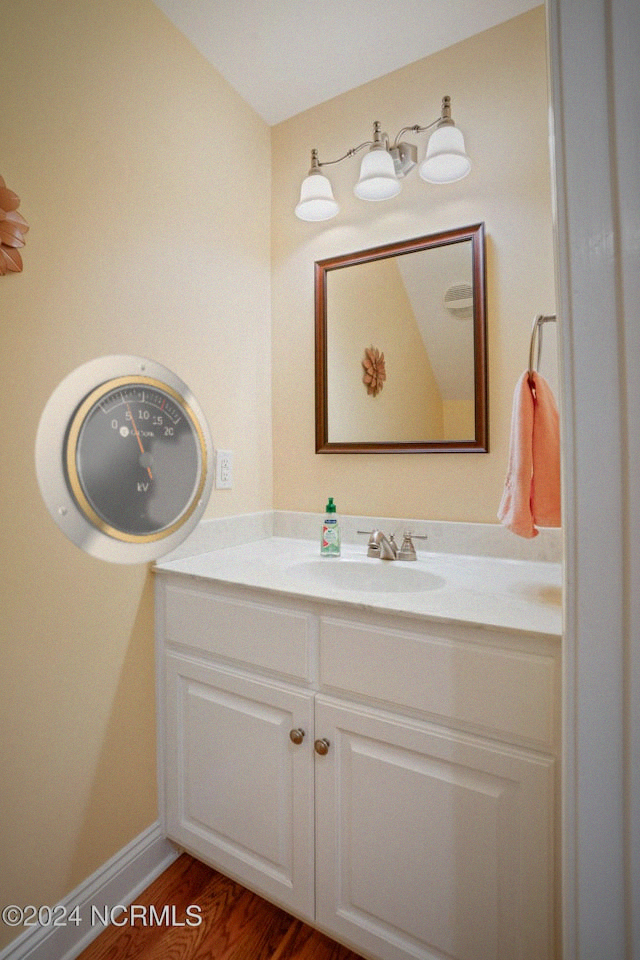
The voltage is 5kV
